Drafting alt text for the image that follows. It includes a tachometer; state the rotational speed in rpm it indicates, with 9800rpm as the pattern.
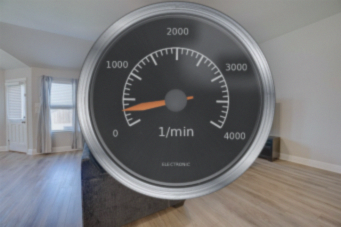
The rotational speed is 300rpm
